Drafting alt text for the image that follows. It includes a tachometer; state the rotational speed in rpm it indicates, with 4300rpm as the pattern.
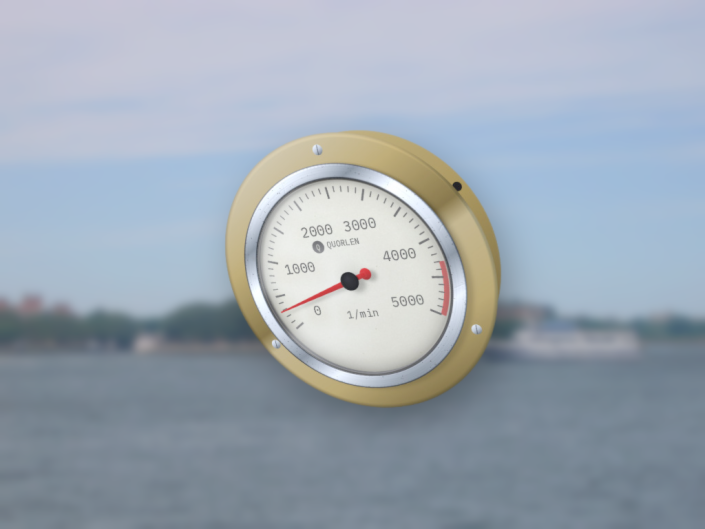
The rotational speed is 300rpm
